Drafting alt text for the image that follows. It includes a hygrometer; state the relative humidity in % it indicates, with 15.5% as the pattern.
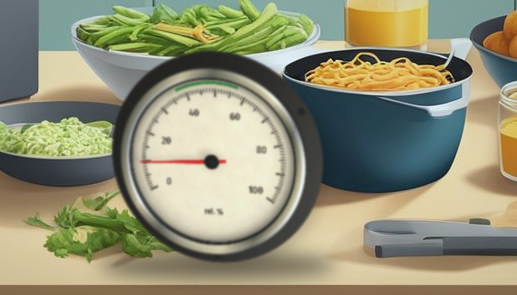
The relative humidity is 10%
